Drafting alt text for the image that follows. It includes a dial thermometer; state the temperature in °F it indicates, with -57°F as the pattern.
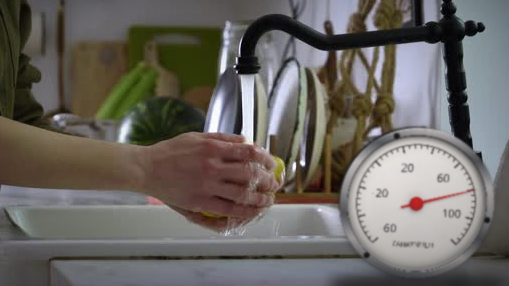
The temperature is 80°F
